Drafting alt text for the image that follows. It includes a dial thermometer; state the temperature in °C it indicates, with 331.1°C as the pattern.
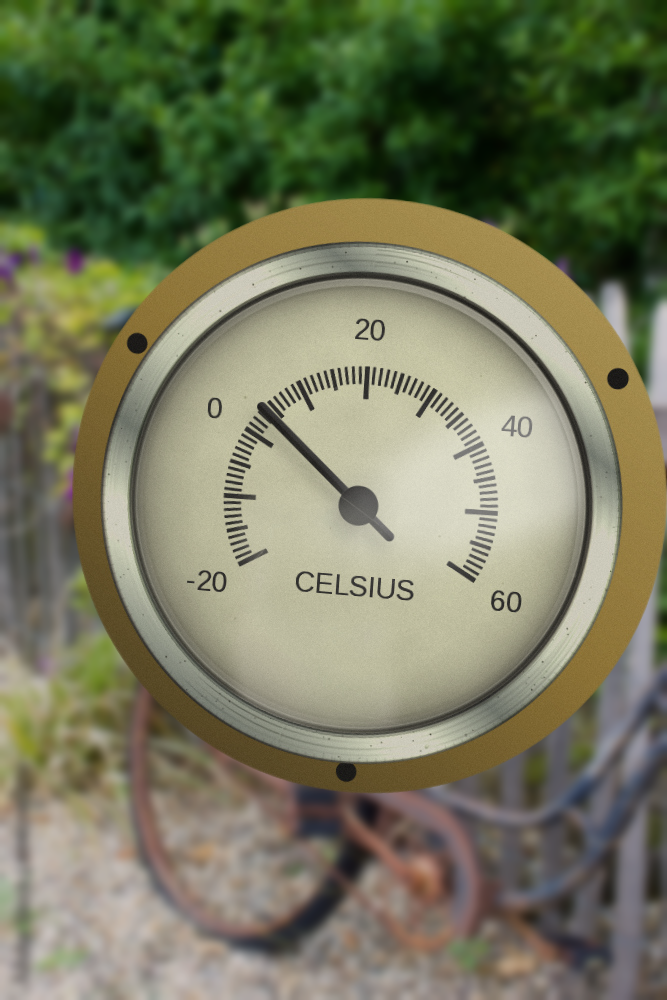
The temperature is 4°C
